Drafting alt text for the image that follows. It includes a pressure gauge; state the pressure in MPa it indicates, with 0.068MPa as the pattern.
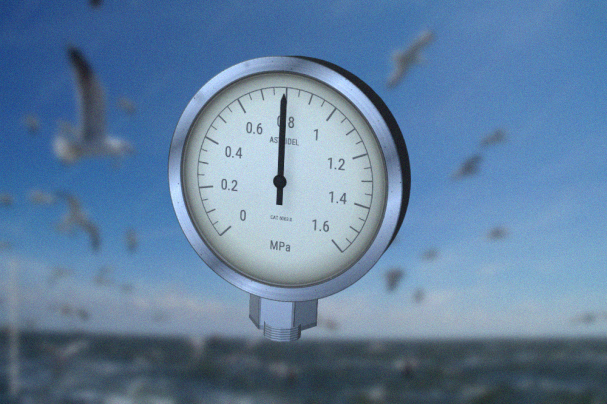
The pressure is 0.8MPa
